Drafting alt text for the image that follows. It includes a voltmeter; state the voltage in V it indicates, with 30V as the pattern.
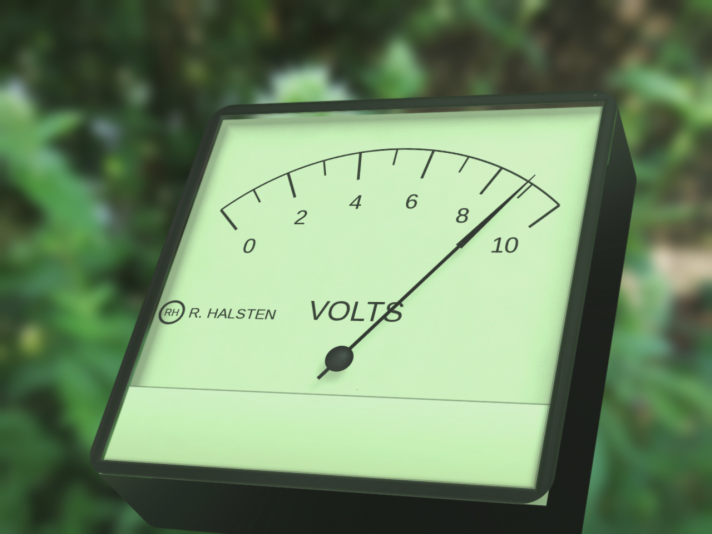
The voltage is 9V
